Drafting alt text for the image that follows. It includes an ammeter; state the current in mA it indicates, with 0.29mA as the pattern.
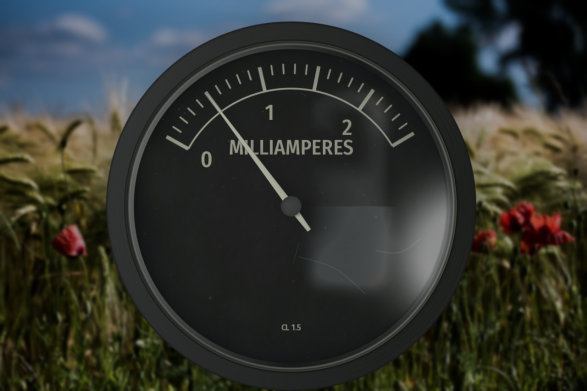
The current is 0.5mA
